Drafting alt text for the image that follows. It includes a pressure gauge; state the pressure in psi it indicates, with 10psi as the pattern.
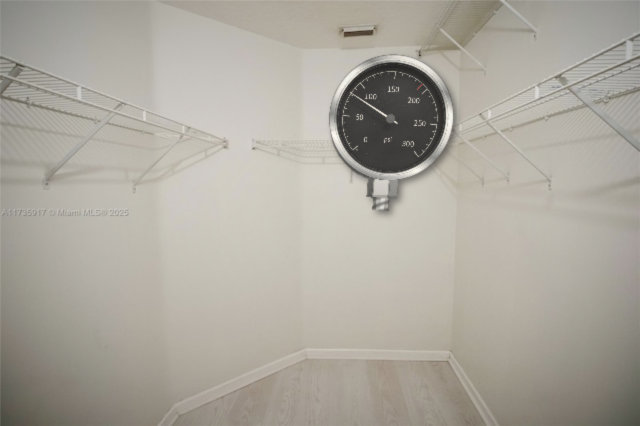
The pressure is 80psi
